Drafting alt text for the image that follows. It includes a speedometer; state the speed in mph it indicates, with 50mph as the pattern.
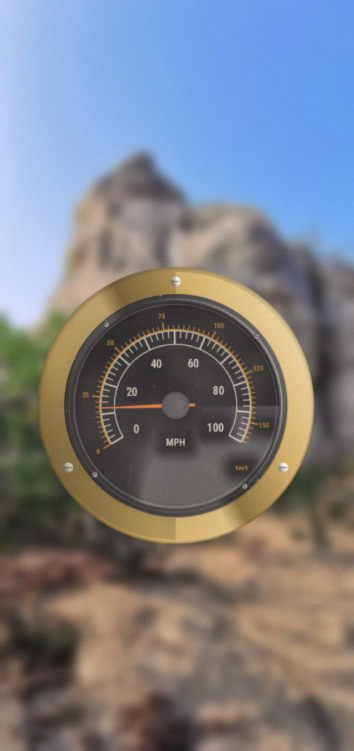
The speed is 12mph
